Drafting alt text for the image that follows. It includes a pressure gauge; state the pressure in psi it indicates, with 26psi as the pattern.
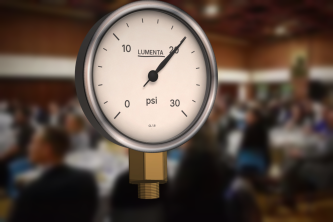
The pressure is 20psi
